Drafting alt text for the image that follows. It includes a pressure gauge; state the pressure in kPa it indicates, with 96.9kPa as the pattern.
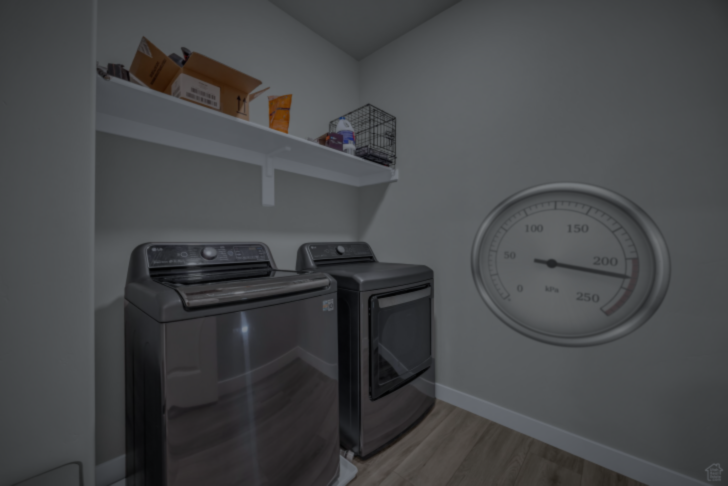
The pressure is 215kPa
